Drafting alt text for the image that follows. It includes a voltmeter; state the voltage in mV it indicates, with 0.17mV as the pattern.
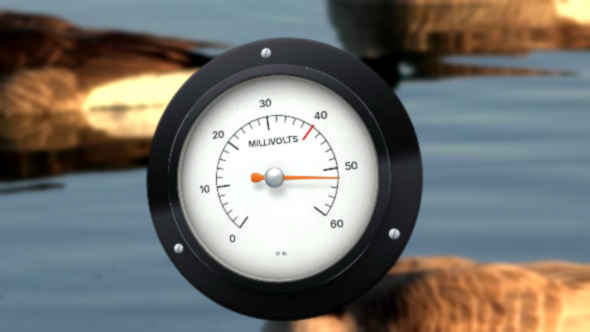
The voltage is 52mV
